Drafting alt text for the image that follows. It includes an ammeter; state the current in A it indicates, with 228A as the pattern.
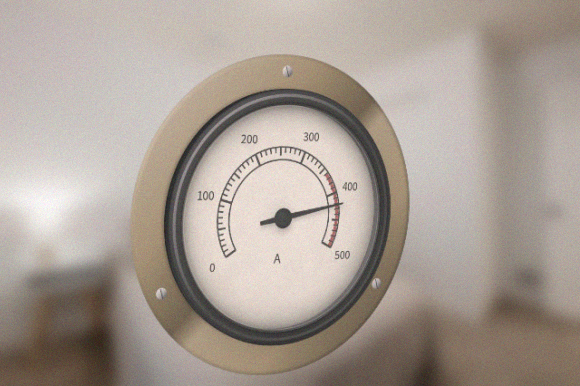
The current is 420A
